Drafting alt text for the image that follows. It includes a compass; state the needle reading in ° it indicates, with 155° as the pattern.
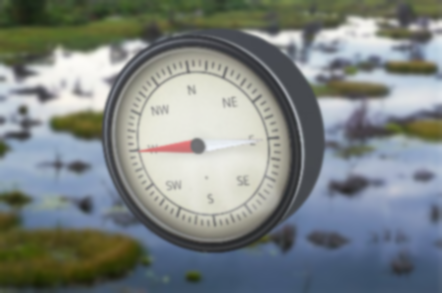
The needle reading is 270°
